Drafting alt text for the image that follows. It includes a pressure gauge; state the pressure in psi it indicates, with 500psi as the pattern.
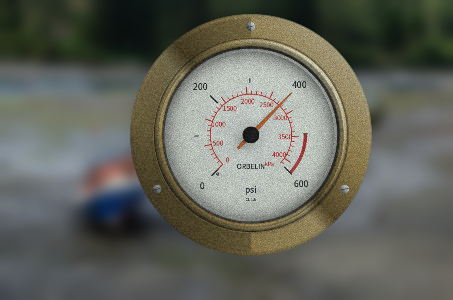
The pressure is 400psi
